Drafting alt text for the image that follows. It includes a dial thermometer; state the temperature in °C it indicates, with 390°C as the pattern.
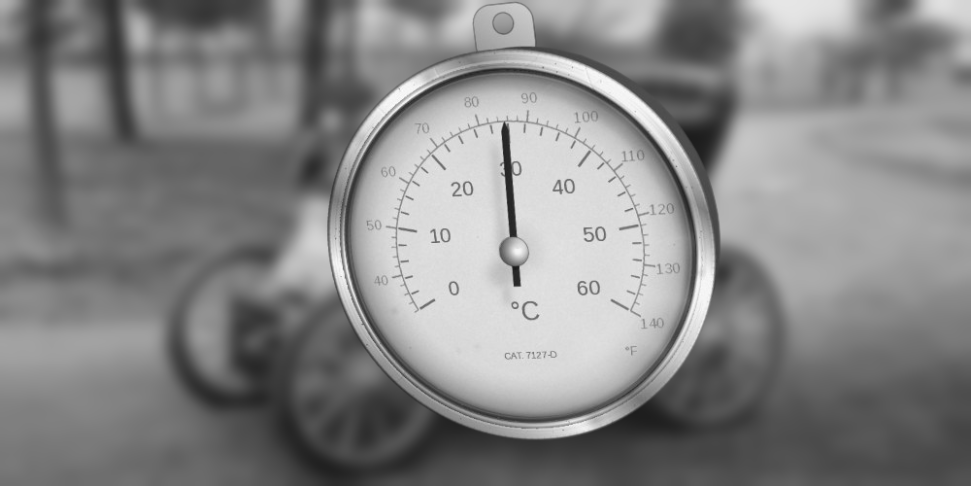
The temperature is 30°C
